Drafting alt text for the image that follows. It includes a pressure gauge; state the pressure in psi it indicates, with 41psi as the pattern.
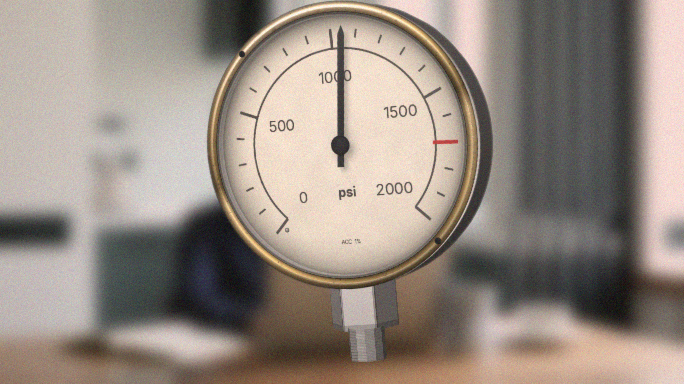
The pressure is 1050psi
